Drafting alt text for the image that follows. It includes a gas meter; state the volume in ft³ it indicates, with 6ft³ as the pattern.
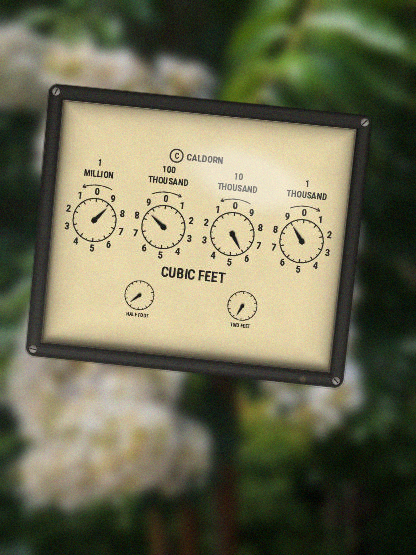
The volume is 885900ft³
